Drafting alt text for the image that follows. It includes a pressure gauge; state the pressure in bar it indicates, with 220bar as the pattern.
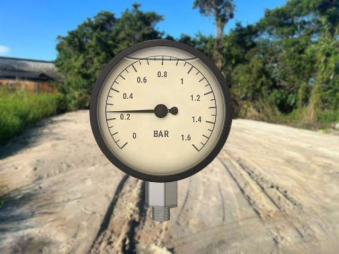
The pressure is 0.25bar
